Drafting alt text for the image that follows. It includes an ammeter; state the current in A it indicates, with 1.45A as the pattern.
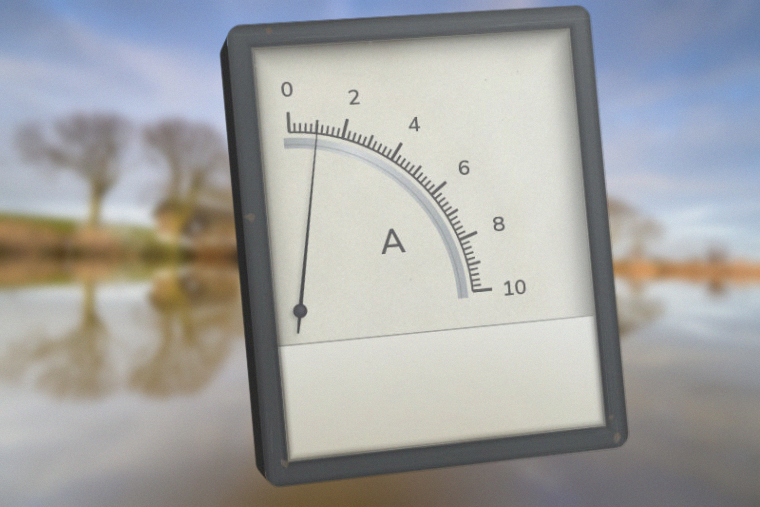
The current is 1A
